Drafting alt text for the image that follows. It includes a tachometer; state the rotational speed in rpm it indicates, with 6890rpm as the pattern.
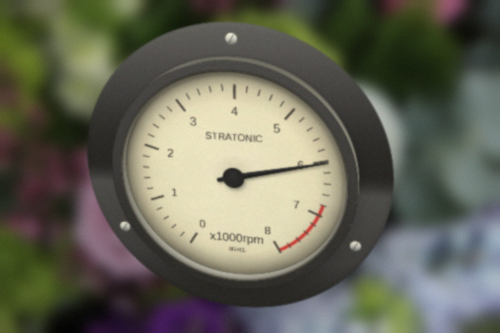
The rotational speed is 6000rpm
